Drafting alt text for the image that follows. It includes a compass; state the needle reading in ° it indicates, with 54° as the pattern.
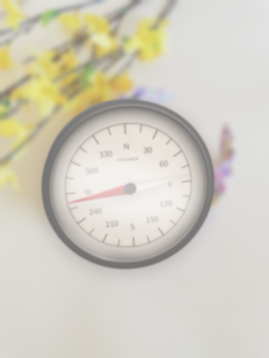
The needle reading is 262.5°
